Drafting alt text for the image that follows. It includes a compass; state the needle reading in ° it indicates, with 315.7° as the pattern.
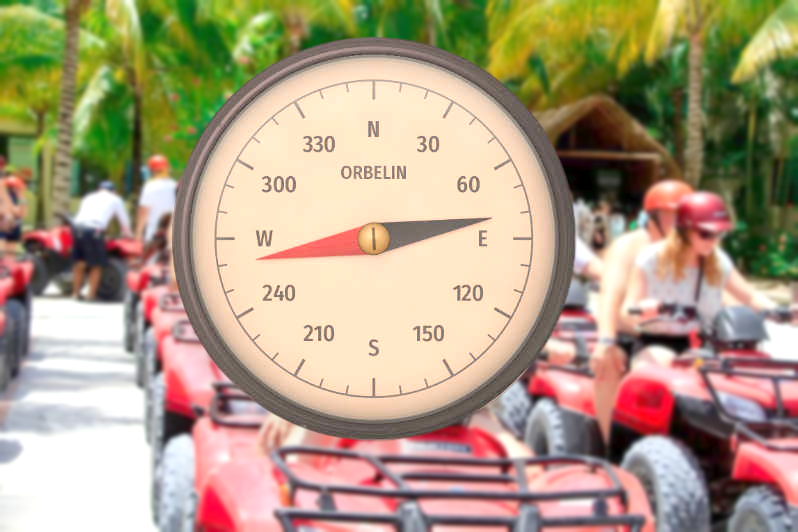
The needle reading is 260°
